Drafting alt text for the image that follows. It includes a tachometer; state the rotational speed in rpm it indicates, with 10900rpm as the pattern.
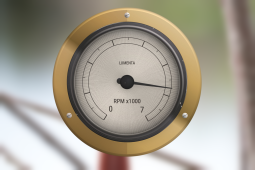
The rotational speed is 5750rpm
